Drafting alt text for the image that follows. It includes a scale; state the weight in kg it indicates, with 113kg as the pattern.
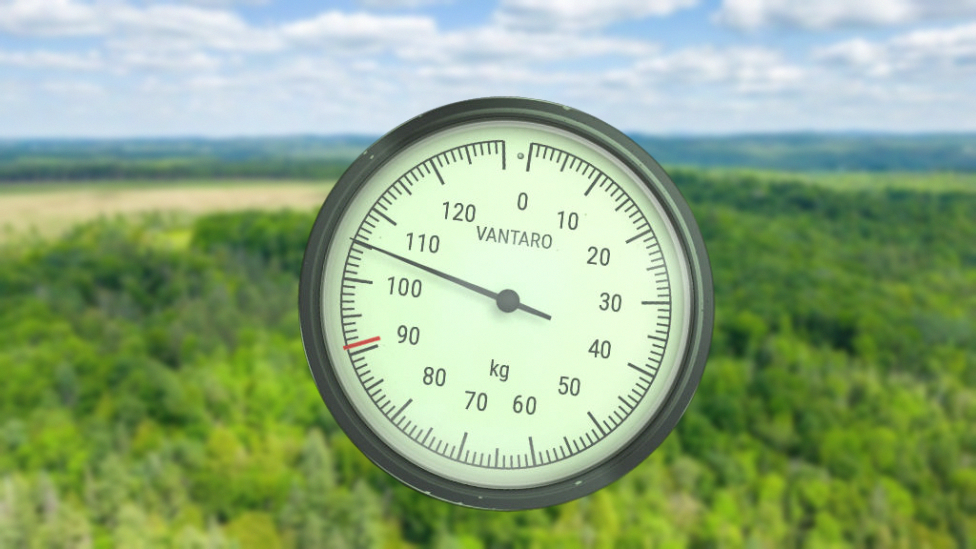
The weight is 105kg
